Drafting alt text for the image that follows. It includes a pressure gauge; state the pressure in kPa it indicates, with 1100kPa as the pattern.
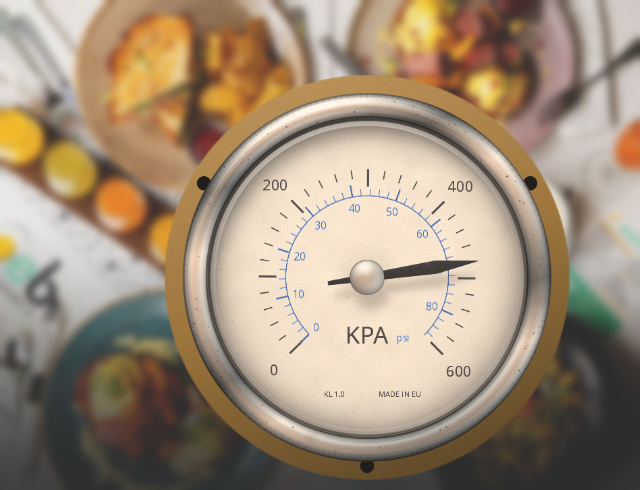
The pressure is 480kPa
